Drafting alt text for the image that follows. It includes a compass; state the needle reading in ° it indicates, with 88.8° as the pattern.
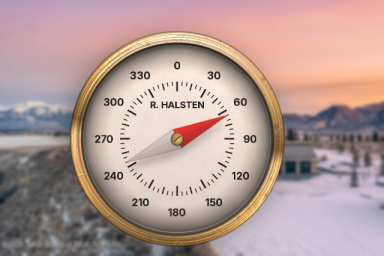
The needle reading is 65°
